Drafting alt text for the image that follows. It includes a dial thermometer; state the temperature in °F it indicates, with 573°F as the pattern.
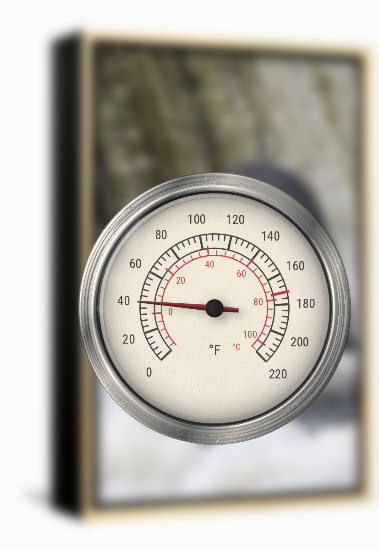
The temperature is 40°F
